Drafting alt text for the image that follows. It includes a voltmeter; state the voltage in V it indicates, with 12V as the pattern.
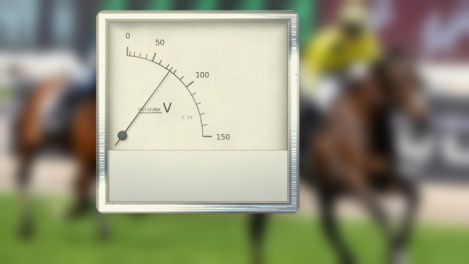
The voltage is 75V
